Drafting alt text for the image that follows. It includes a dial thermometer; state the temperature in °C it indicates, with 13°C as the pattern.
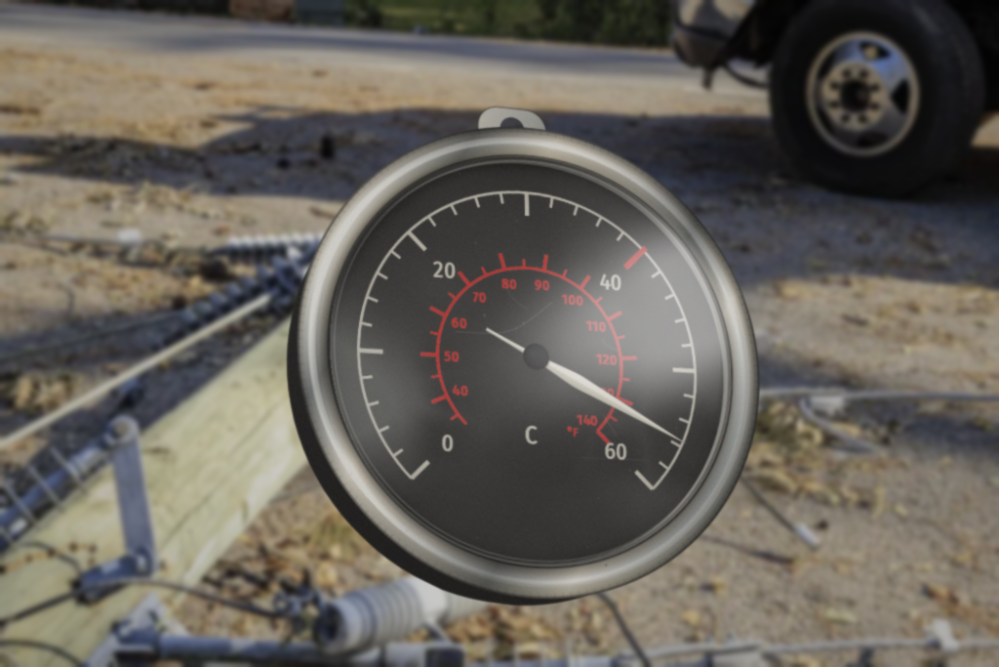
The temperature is 56°C
